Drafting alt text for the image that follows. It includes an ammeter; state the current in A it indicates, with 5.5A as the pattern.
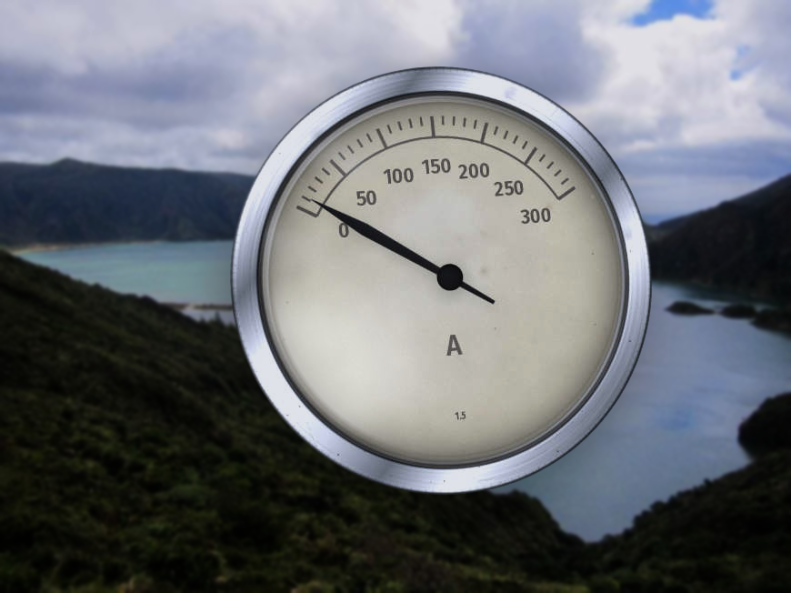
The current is 10A
